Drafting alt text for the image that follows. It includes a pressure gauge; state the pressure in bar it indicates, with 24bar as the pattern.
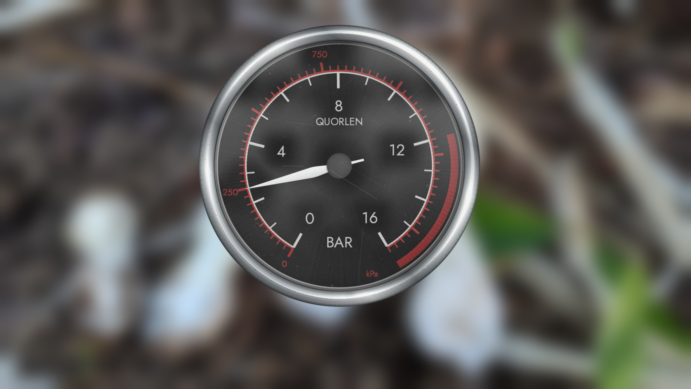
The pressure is 2.5bar
